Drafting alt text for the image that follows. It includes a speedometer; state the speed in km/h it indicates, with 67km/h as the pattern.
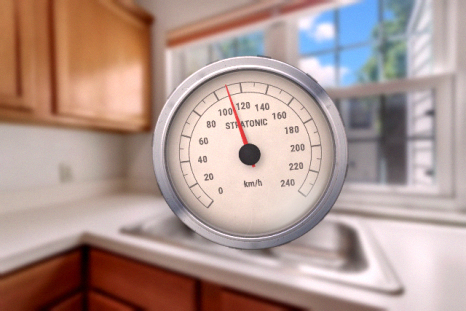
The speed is 110km/h
